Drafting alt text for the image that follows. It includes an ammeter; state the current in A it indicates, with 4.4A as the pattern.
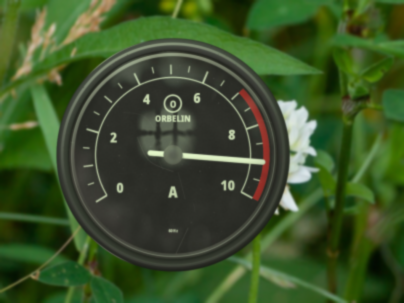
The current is 9A
